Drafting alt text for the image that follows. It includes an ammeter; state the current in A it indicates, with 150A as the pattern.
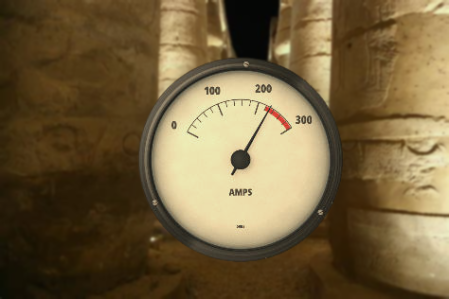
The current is 230A
